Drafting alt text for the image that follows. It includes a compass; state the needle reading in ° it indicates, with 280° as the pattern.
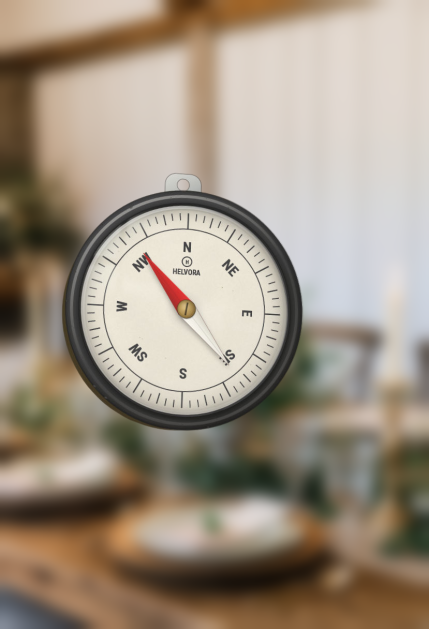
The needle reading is 320°
